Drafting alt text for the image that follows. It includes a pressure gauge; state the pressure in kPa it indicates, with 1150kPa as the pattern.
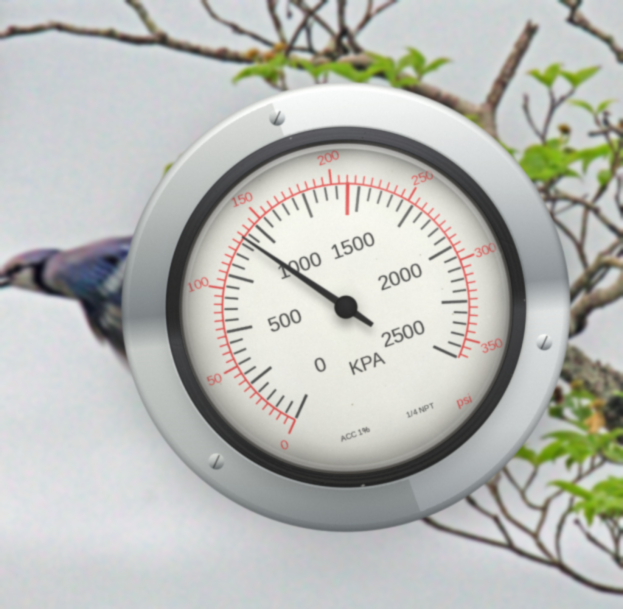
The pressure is 925kPa
